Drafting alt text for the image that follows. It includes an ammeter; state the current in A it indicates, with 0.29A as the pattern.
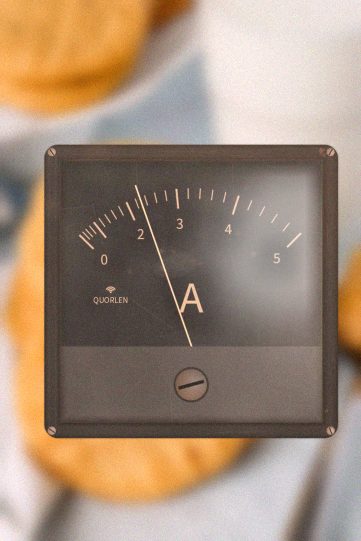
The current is 2.3A
